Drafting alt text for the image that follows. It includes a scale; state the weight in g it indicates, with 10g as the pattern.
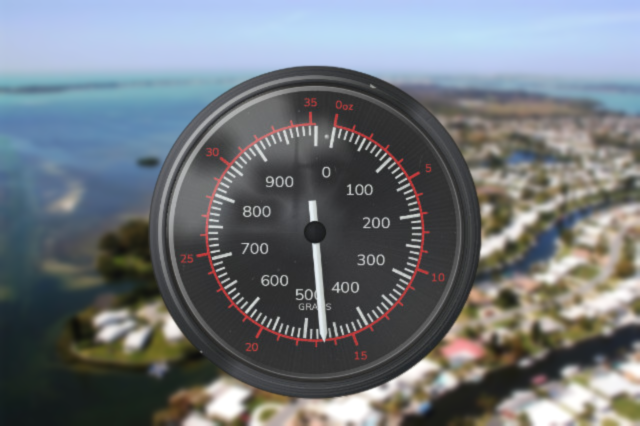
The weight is 470g
